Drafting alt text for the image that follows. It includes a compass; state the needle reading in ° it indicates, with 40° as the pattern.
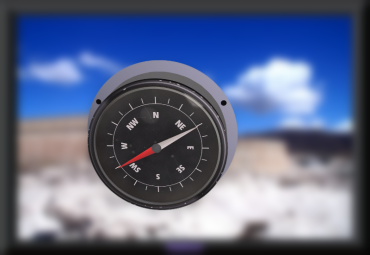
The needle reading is 240°
